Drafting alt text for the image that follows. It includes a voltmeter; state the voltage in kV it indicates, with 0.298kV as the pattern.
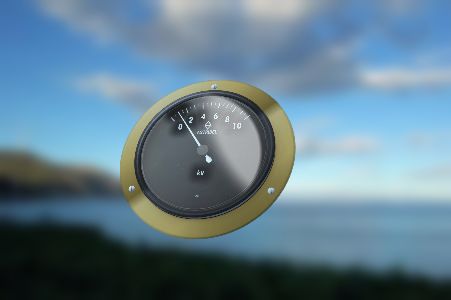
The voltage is 1kV
